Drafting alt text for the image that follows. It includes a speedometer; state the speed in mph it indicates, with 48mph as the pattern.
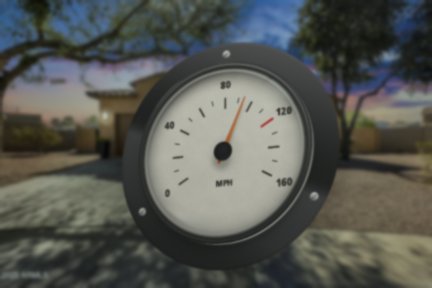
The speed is 95mph
